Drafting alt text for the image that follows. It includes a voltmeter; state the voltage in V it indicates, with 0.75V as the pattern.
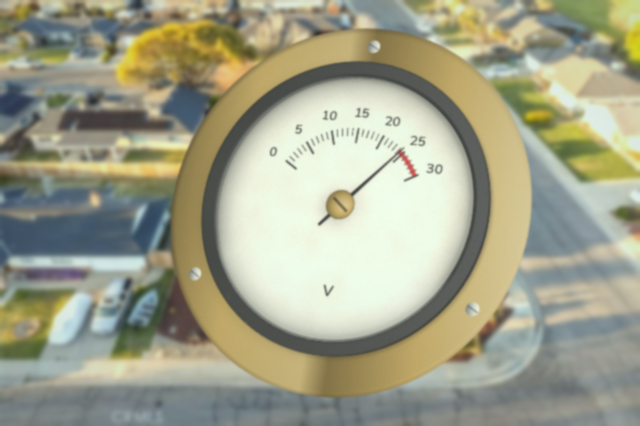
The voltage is 25V
